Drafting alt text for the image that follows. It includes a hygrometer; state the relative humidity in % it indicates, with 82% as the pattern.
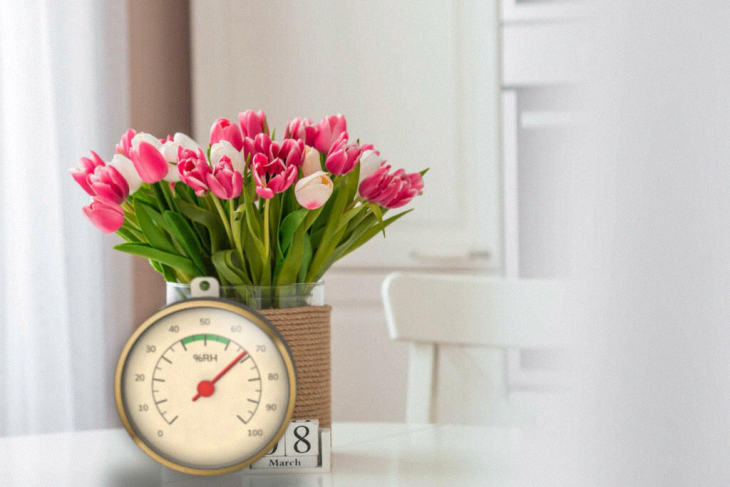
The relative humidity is 67.5%
